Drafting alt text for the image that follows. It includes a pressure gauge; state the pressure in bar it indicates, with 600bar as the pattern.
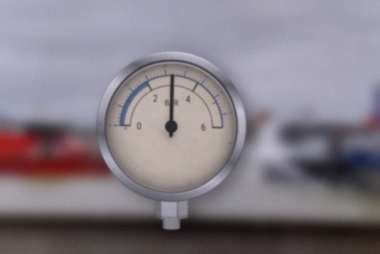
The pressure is 3bar
